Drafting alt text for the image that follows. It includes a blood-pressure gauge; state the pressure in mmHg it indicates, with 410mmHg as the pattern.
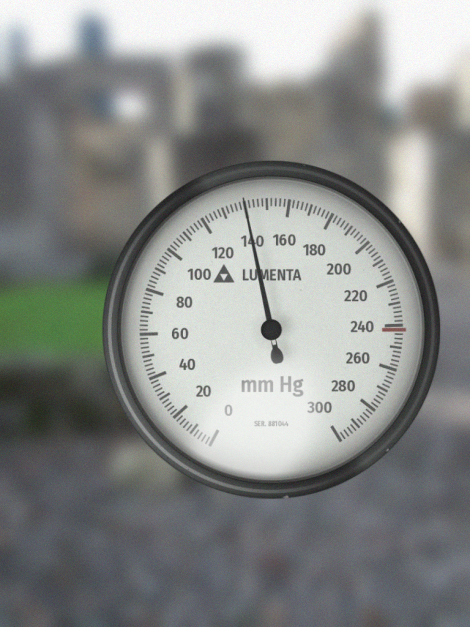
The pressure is 140mmHg
